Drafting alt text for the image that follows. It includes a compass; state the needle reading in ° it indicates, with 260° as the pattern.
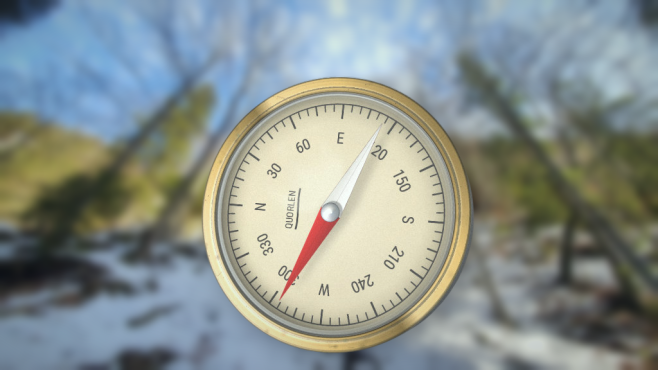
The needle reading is 295°
